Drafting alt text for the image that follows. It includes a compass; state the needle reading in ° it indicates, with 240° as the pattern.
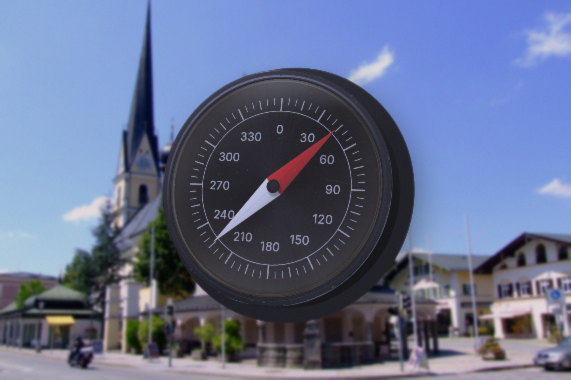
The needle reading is 45°
